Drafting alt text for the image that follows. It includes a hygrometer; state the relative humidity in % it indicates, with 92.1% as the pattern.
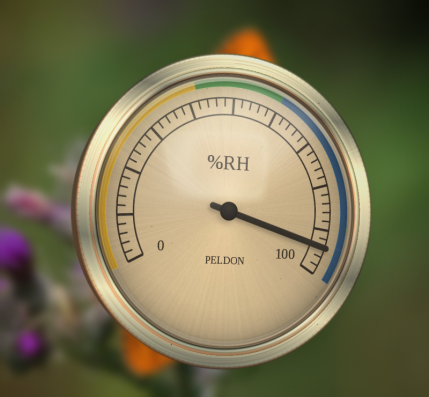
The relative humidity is 94%
